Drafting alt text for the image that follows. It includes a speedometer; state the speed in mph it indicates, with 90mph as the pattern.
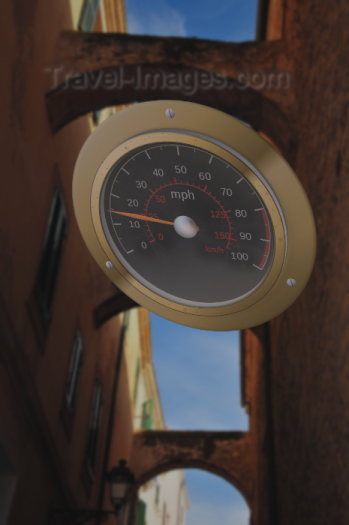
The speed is 15mph
